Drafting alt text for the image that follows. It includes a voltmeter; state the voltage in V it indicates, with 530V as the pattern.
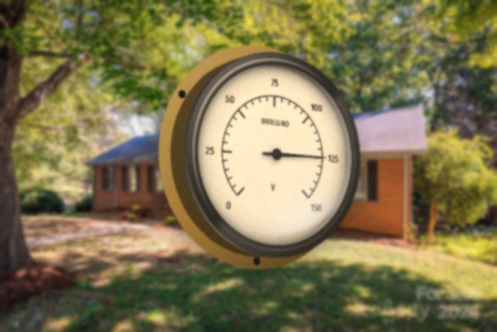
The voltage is 125V
